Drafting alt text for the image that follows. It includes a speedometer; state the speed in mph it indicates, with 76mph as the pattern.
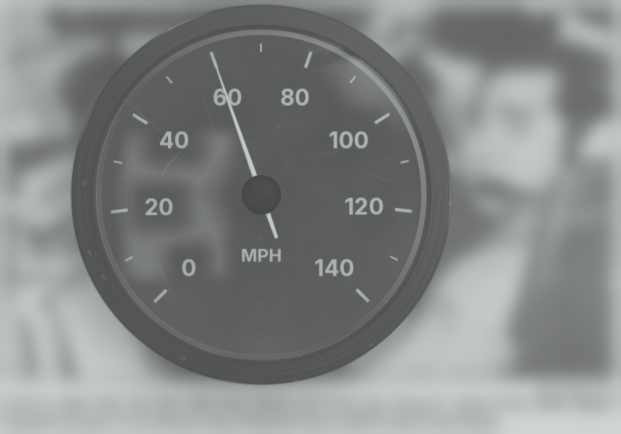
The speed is 60mph
